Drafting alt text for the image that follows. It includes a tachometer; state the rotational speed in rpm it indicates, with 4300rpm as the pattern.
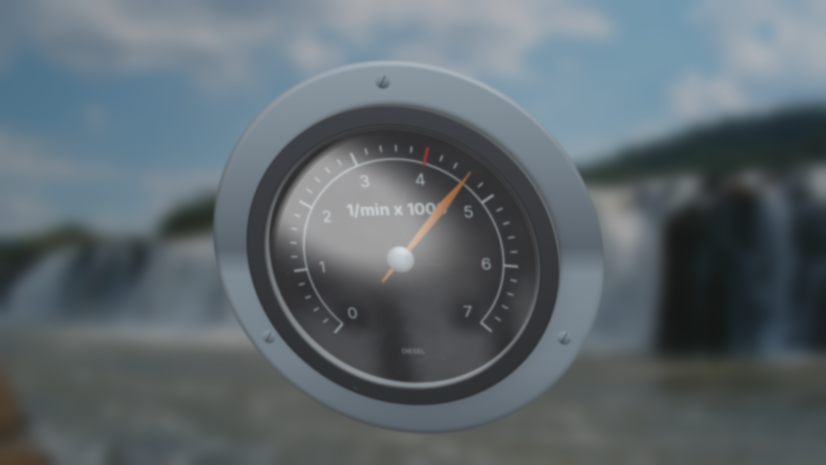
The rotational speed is 4600rpm
